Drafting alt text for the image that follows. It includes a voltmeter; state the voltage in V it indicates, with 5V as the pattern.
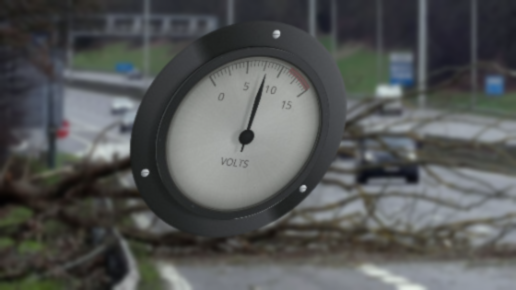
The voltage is 7.5V
